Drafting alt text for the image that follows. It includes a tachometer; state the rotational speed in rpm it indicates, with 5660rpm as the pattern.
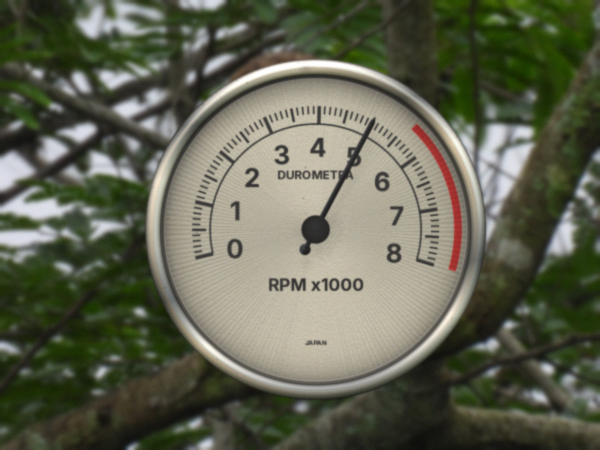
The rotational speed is 5000rpm
